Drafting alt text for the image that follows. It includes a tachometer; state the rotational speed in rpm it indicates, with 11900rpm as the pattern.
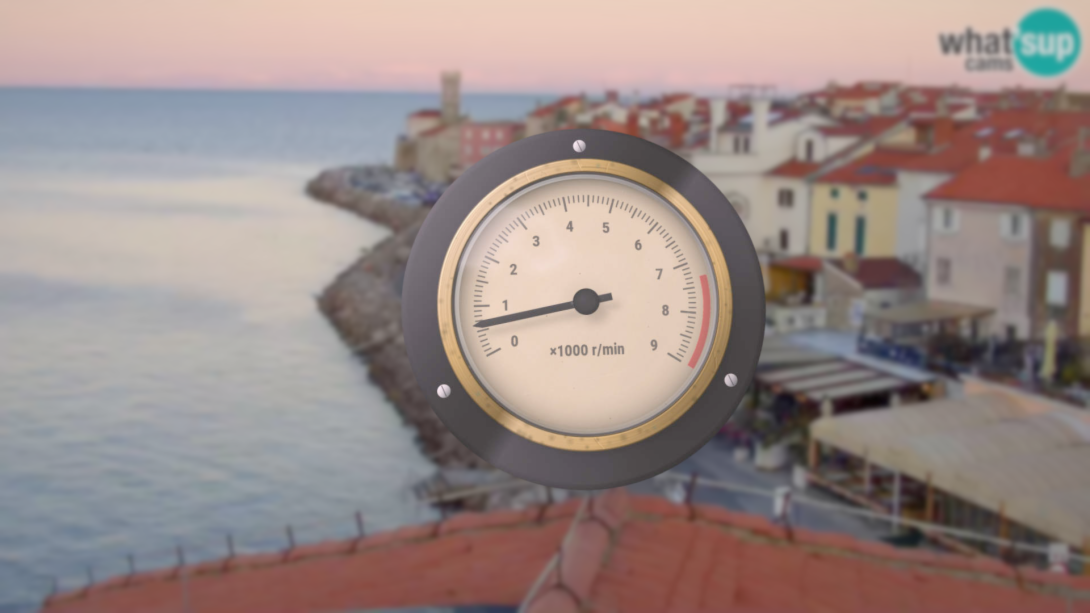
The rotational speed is 600rpm
